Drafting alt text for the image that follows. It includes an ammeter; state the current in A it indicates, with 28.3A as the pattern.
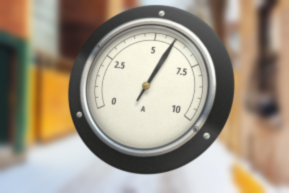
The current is 6A
